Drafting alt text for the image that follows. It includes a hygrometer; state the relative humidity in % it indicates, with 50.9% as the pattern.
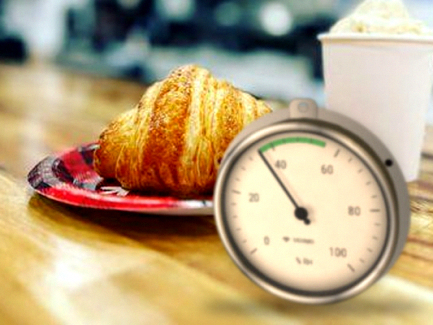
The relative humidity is 36%
